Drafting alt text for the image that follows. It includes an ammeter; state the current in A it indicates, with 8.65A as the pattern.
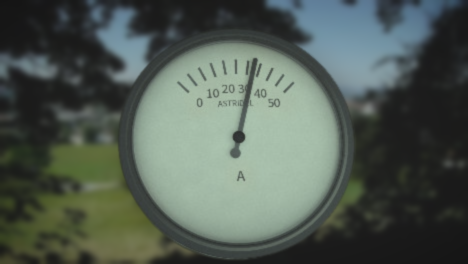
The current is 32.5A
